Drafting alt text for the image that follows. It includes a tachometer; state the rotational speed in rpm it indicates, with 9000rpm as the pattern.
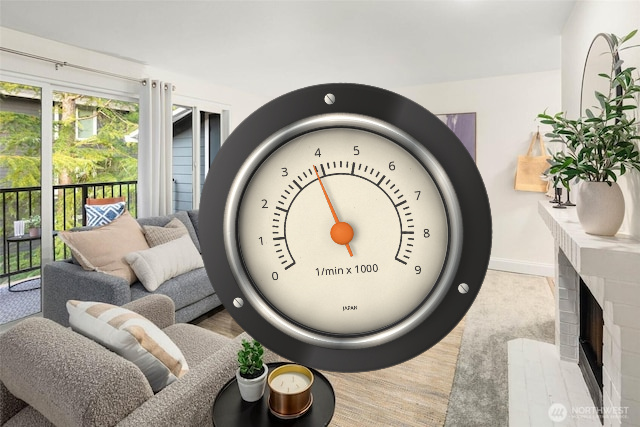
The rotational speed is 3800rpm
